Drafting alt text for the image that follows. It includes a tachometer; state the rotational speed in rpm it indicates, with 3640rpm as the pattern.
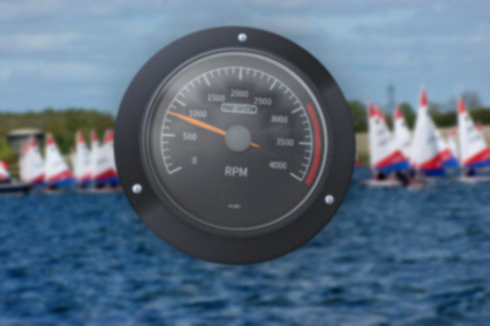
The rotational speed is 800rpm
